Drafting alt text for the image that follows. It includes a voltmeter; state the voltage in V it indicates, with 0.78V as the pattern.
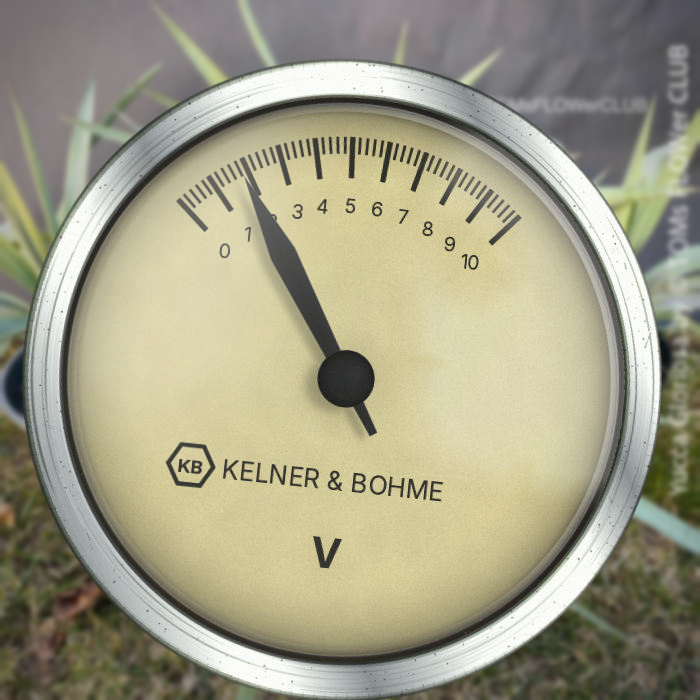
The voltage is 1.8V
